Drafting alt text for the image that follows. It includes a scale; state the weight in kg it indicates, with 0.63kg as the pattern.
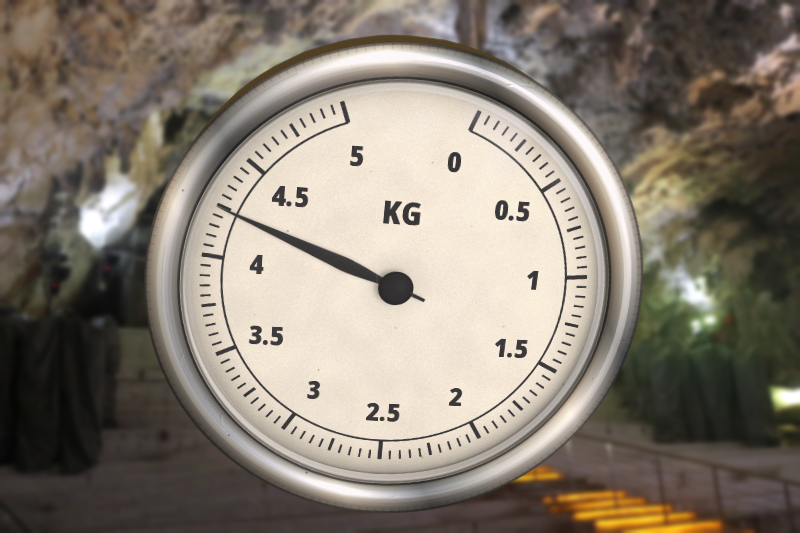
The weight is 4.25kg
